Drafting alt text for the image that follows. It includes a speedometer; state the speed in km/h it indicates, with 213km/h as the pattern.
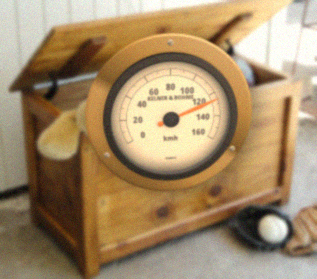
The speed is 125km/h
